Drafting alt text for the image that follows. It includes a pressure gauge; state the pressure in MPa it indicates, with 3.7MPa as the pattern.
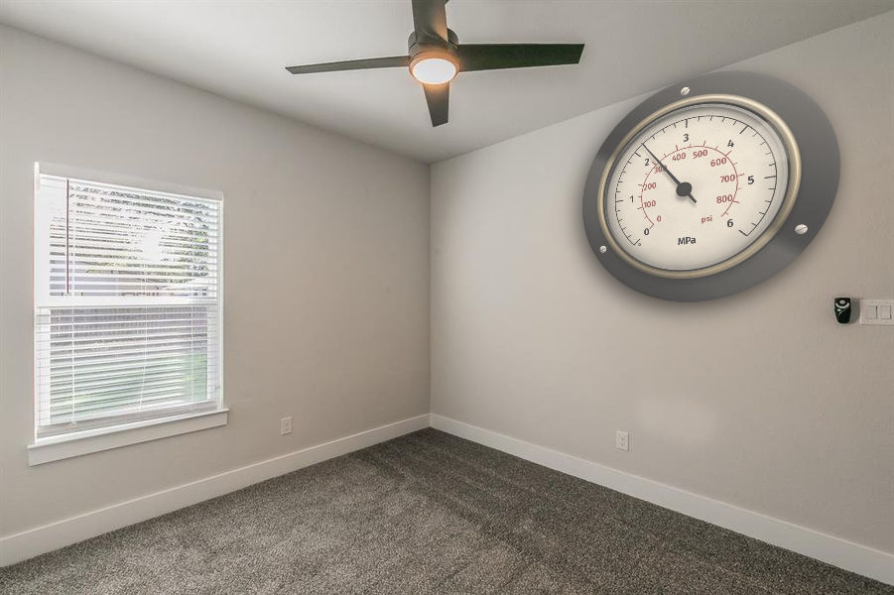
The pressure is 2.2MPa
